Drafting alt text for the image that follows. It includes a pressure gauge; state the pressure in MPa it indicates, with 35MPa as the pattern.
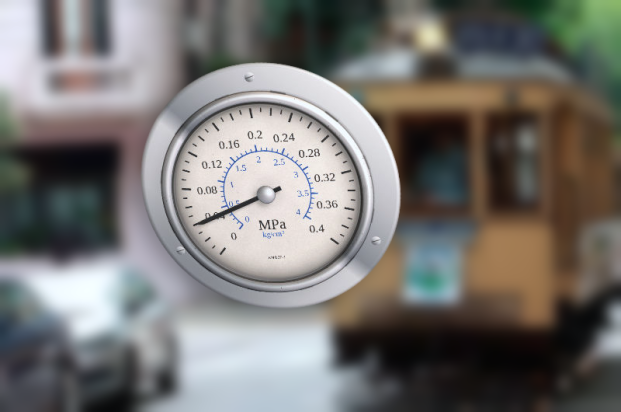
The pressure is 0.04MPa
